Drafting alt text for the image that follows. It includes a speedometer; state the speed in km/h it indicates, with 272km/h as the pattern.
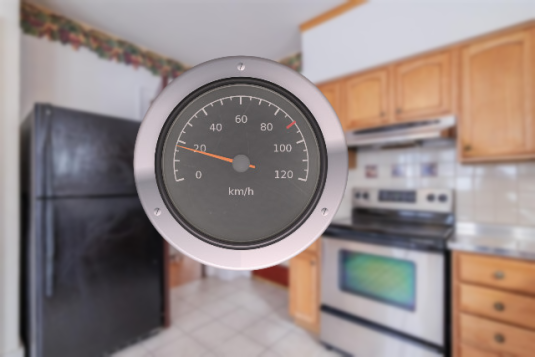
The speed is 17.5km/h
